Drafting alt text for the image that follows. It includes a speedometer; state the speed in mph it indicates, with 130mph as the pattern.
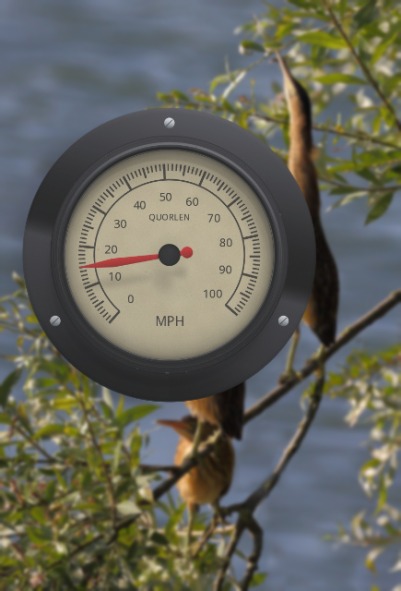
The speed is 15mph
